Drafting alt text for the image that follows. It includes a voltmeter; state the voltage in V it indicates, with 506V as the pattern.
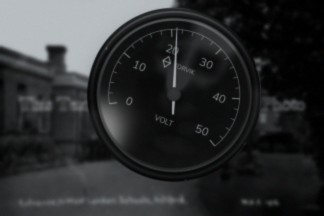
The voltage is 21V
